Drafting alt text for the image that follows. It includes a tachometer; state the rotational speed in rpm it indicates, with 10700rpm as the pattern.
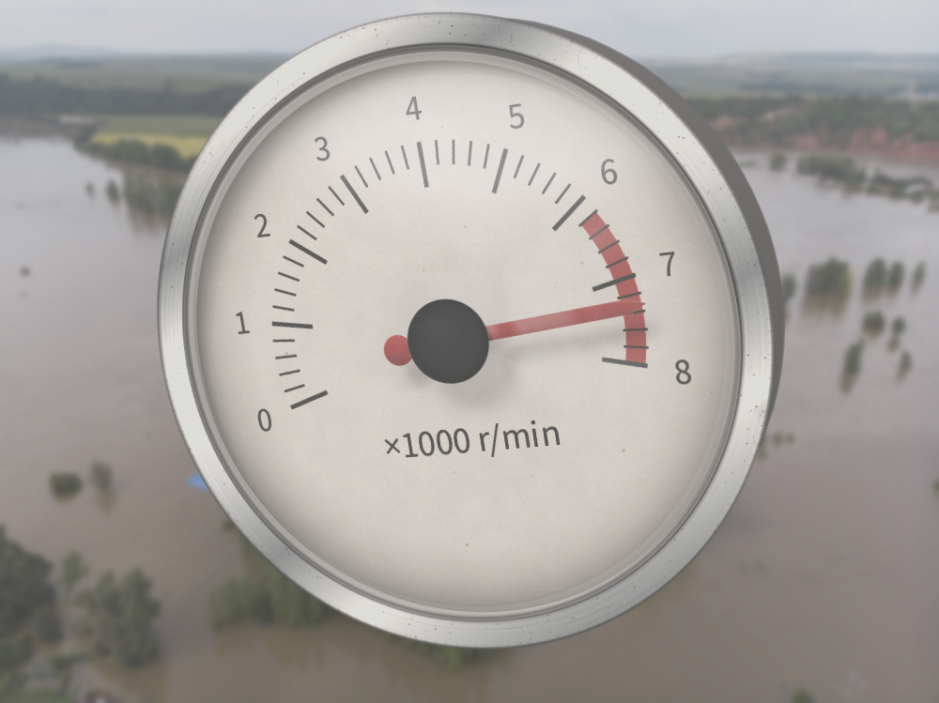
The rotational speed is 7300rpm
